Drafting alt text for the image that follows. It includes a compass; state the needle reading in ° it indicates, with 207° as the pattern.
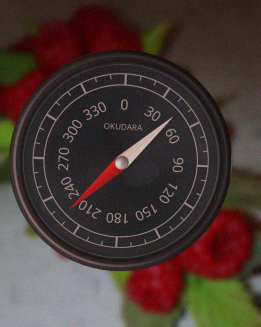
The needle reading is 225°
